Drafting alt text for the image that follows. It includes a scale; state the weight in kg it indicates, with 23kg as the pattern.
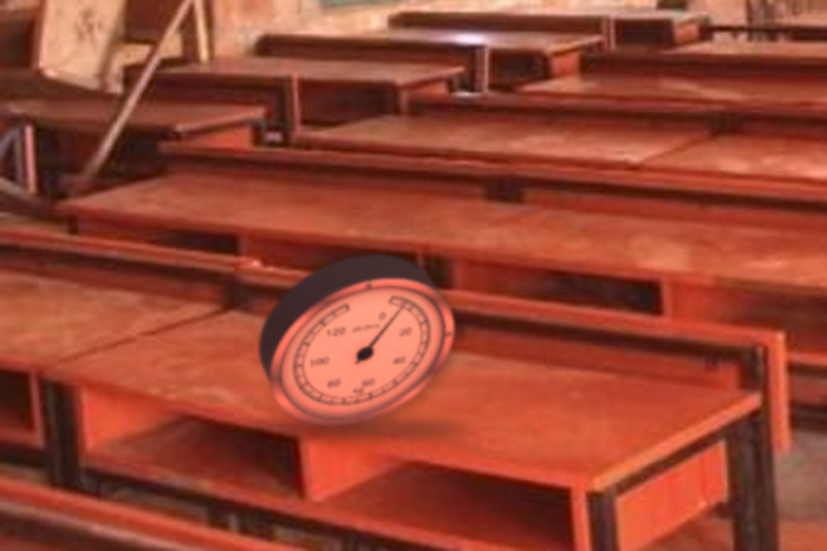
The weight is 5kg
